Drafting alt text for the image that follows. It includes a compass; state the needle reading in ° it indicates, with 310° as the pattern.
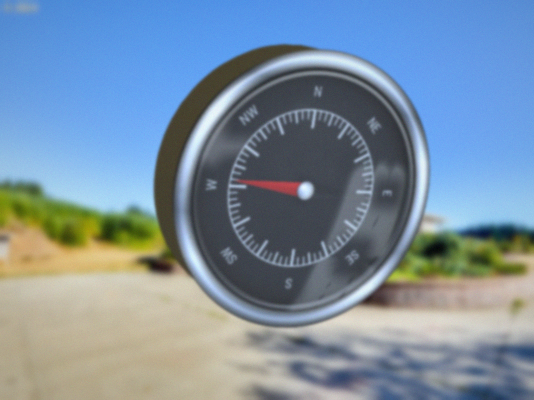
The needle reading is 275°
